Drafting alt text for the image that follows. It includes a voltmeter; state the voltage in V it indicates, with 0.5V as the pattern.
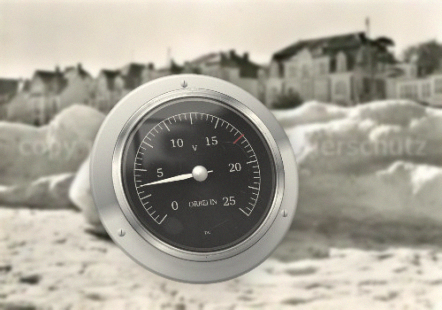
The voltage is 3.5V
